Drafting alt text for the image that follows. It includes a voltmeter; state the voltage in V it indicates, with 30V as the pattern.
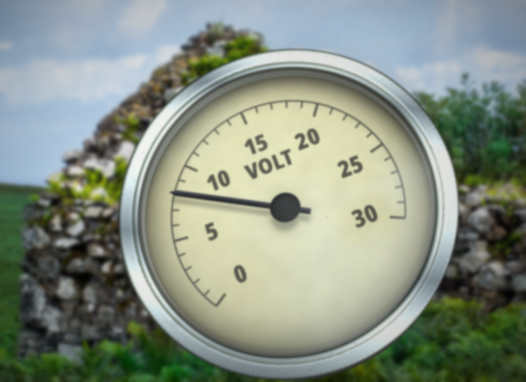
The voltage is 8V
